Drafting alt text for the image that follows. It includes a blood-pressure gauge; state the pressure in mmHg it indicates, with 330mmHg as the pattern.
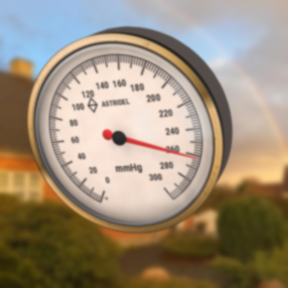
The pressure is 260mmHg
